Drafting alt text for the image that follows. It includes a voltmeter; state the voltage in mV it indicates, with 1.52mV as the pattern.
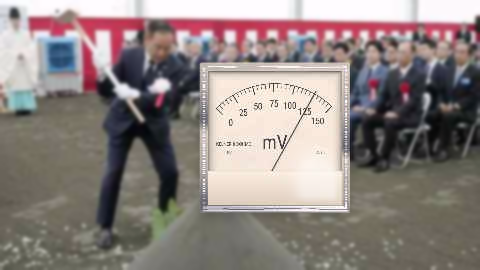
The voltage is 125mV
